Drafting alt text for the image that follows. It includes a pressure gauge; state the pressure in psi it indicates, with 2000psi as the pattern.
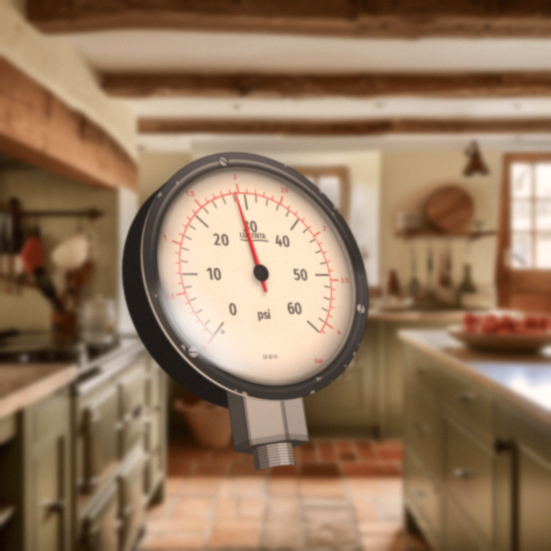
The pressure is 28psi
